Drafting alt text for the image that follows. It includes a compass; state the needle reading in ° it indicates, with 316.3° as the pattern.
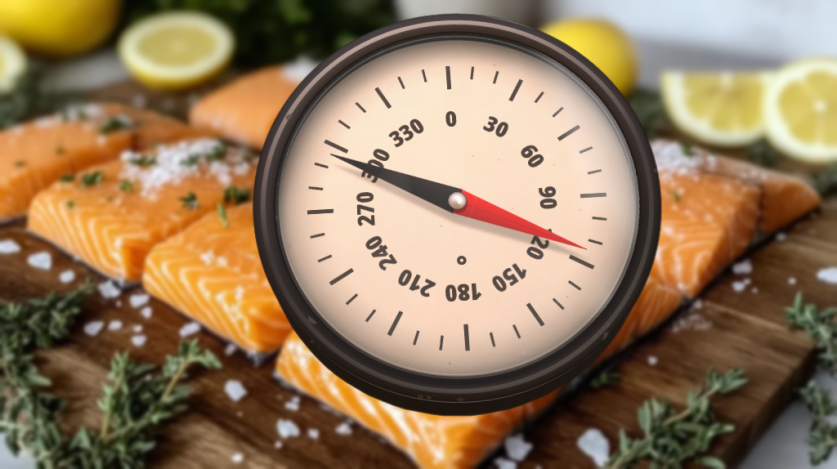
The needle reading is 115°
